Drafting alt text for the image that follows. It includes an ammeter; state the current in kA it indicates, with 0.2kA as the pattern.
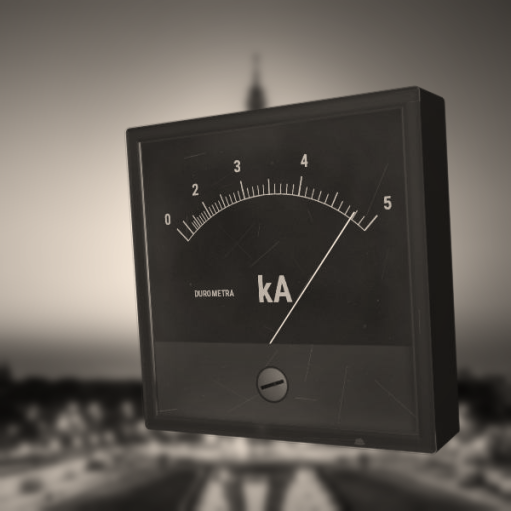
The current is 4.8kA
